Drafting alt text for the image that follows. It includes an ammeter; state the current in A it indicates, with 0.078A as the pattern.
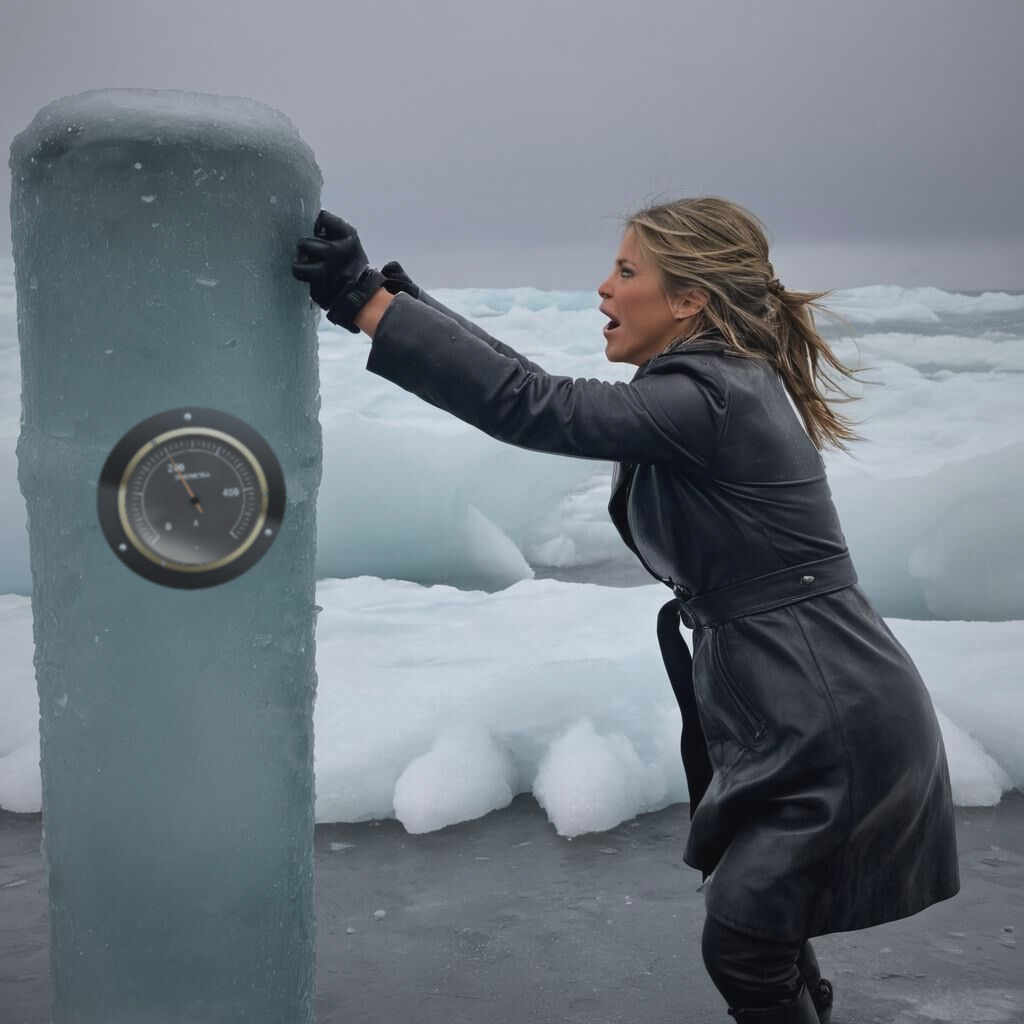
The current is 200A
